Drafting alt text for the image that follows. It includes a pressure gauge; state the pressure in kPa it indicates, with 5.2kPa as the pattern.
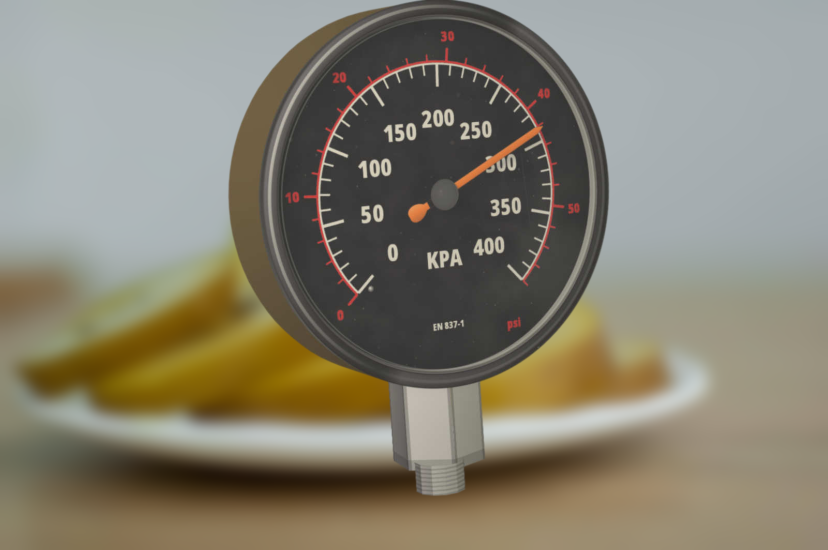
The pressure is 290kPa
